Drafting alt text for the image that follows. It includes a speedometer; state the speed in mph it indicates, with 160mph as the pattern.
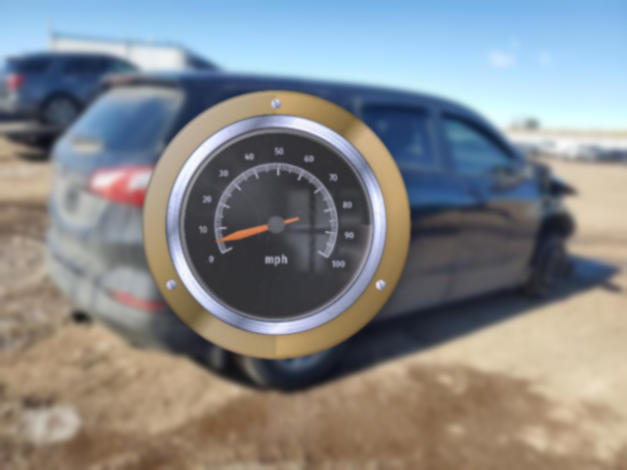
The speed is 5mph
